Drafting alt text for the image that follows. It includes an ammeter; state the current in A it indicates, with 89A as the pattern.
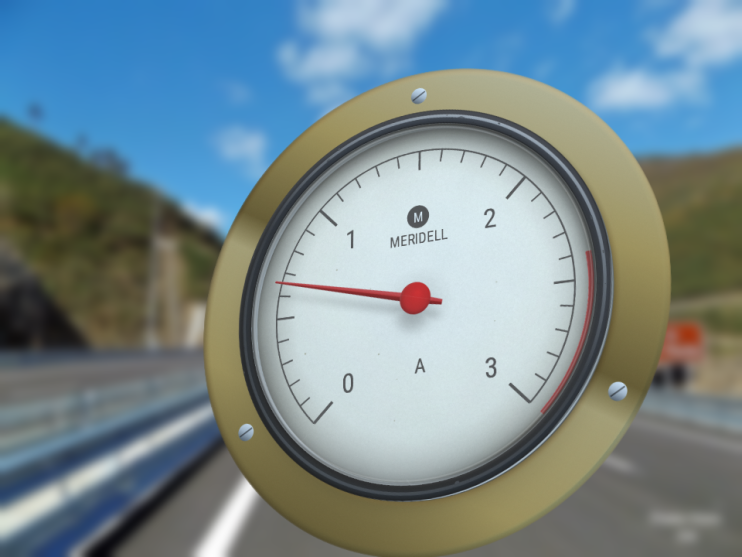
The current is 0.65A
